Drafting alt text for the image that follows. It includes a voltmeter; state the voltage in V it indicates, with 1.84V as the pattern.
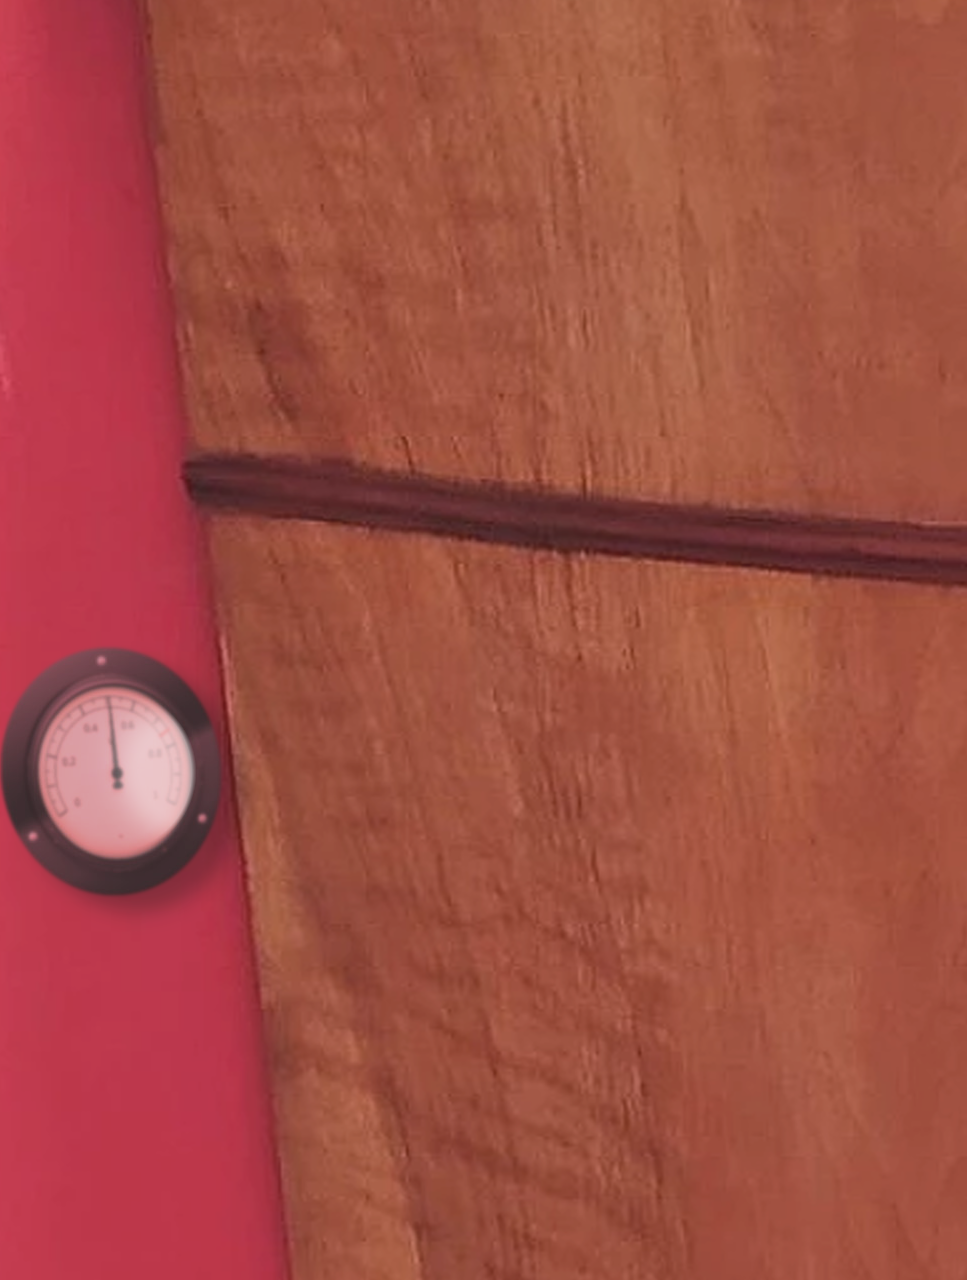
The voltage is 0.5V
